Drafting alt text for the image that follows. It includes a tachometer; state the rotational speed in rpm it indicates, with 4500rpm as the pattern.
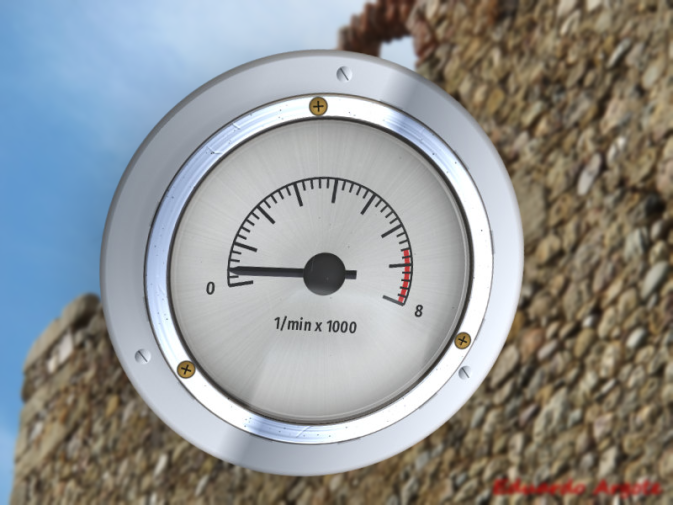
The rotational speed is 400rpm
